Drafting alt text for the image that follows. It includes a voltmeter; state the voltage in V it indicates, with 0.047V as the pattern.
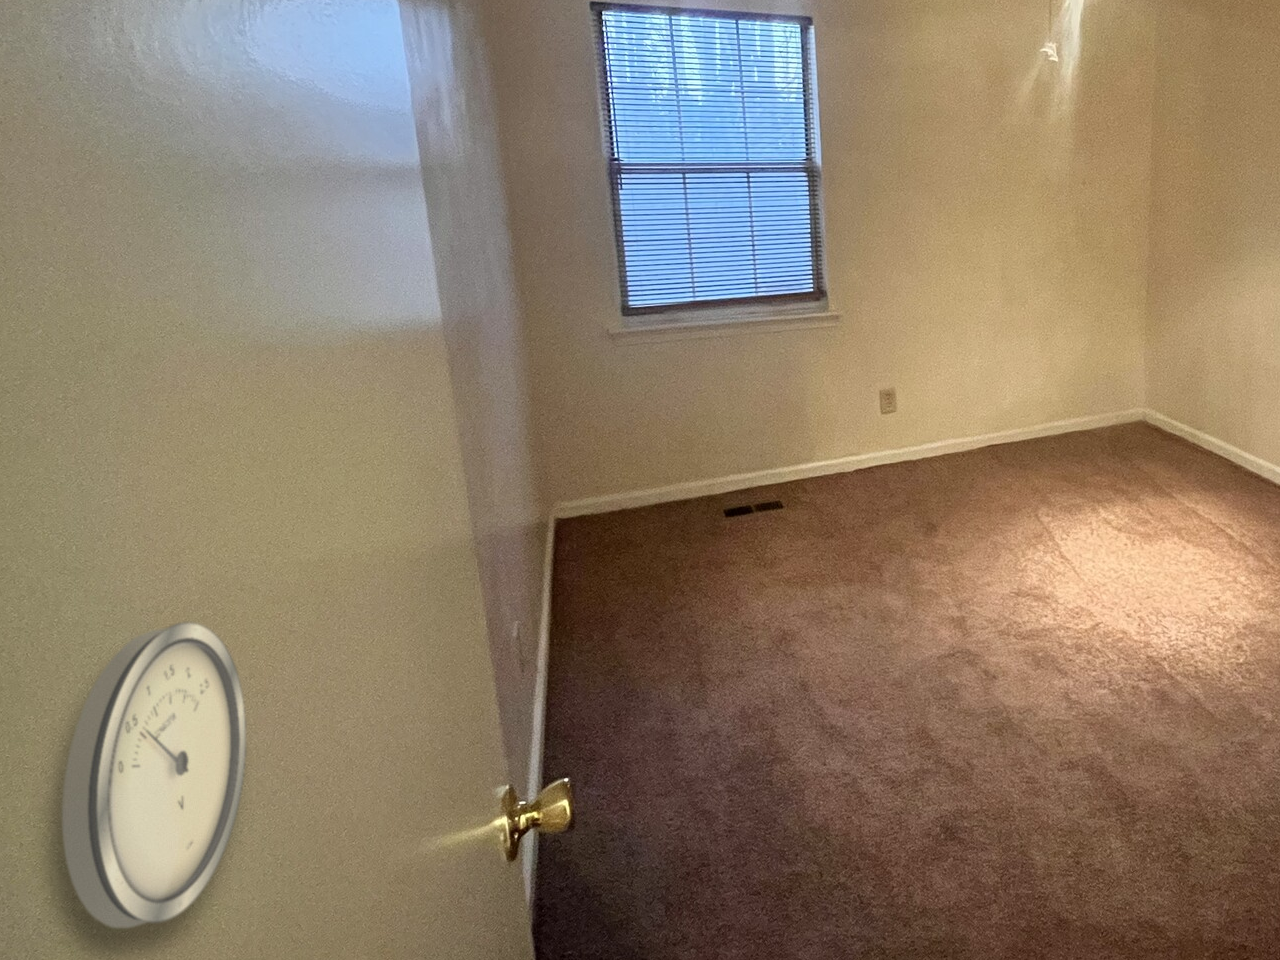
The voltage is 0.5V
